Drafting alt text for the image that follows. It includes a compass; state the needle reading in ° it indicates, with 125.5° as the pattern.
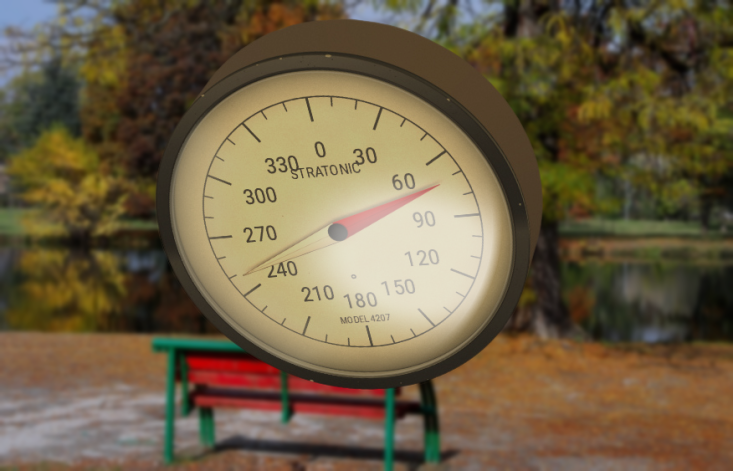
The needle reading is 70°
